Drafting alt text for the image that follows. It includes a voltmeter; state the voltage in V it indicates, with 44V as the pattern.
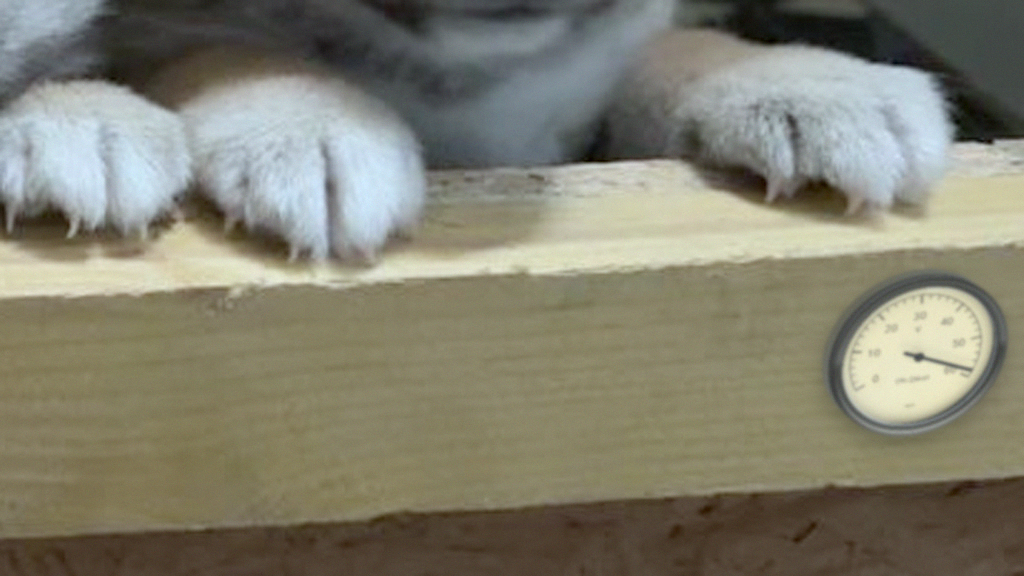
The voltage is 58V
